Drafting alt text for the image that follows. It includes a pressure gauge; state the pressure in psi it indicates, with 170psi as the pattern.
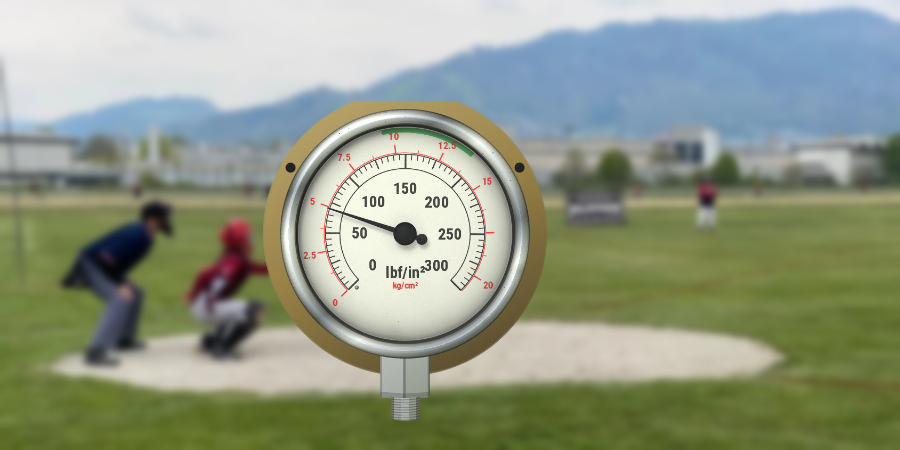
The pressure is 70psi
